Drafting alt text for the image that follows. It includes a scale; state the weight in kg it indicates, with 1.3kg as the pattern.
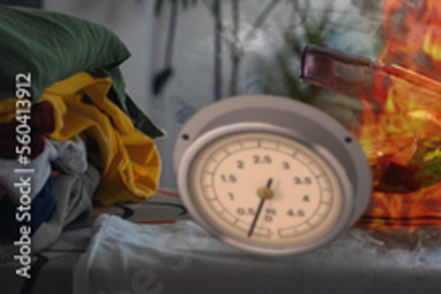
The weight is 0.25kg
